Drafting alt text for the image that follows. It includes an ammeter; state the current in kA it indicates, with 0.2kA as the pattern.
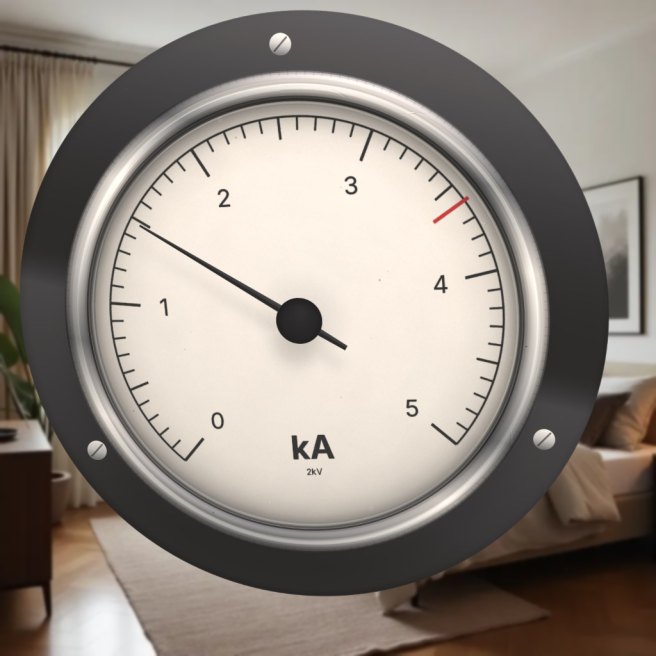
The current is 1.5kA
